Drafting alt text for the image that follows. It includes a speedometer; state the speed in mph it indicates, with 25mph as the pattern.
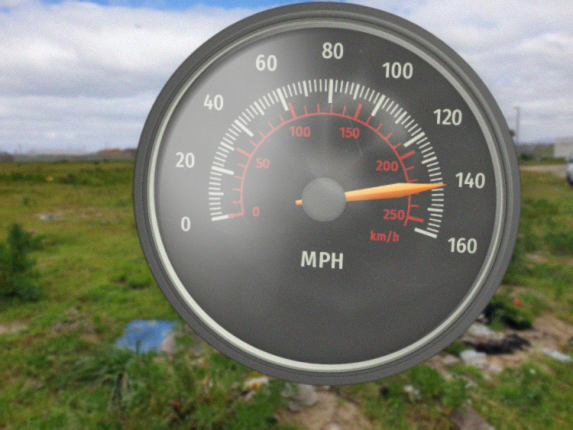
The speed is 140mph
